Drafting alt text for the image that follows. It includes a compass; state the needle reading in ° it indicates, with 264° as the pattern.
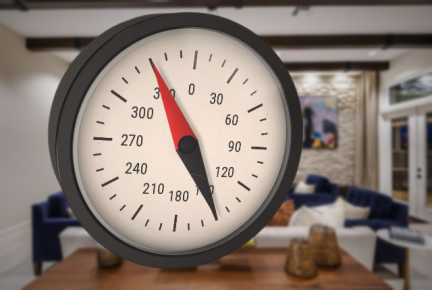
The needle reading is 330°
